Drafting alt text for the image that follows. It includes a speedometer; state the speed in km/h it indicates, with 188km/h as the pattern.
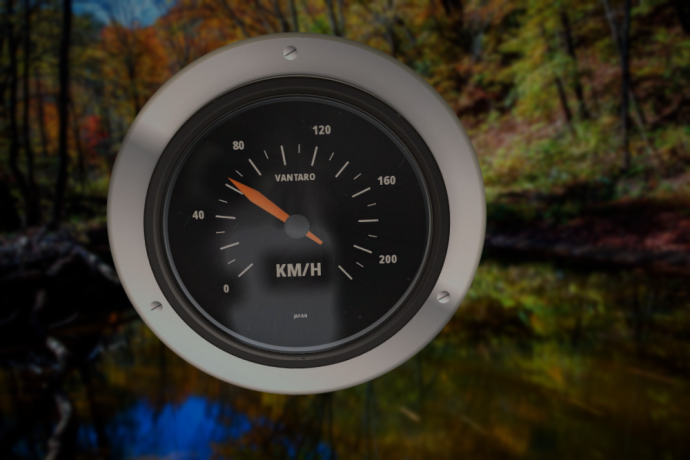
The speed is 65km/h
